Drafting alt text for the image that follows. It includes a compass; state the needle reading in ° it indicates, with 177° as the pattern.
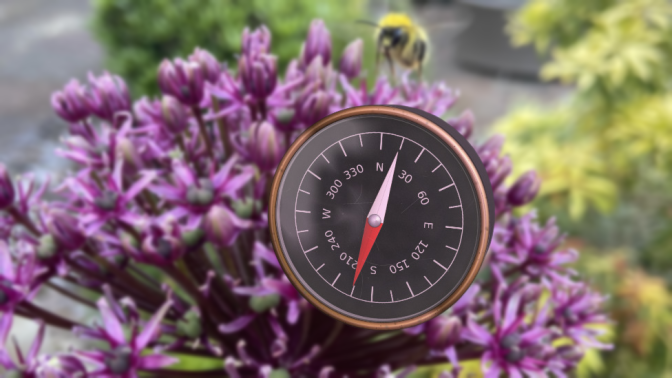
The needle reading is 195°
